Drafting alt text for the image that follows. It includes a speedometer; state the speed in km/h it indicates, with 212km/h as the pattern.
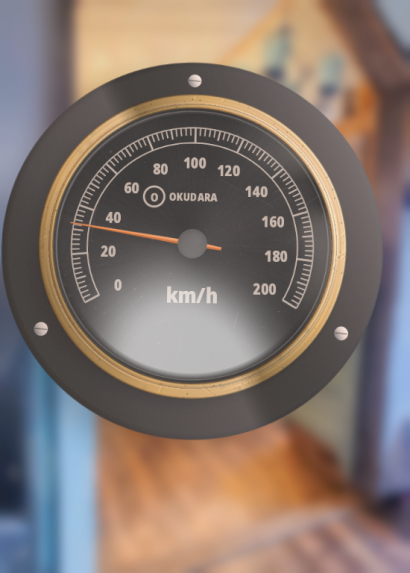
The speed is 32km/h
